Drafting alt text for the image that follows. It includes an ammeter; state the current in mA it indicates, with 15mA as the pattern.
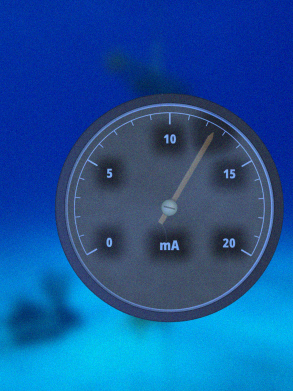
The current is 12.5mA
